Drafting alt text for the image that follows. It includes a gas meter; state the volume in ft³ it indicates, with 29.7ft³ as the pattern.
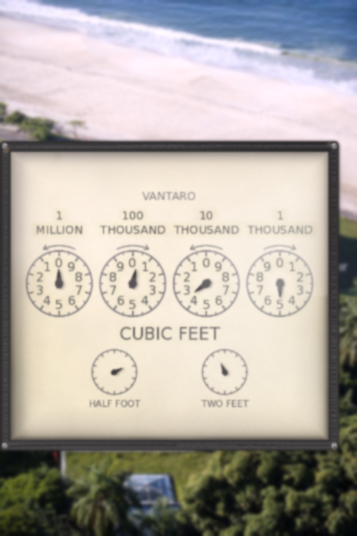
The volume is 3500ft³
